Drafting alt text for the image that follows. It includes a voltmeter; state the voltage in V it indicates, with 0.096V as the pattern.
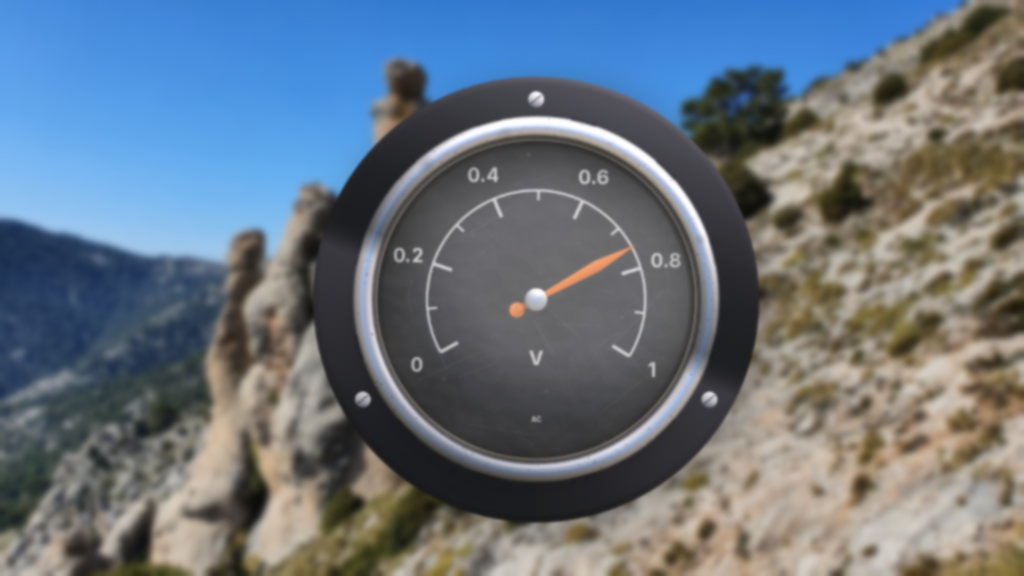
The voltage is 0.75V
